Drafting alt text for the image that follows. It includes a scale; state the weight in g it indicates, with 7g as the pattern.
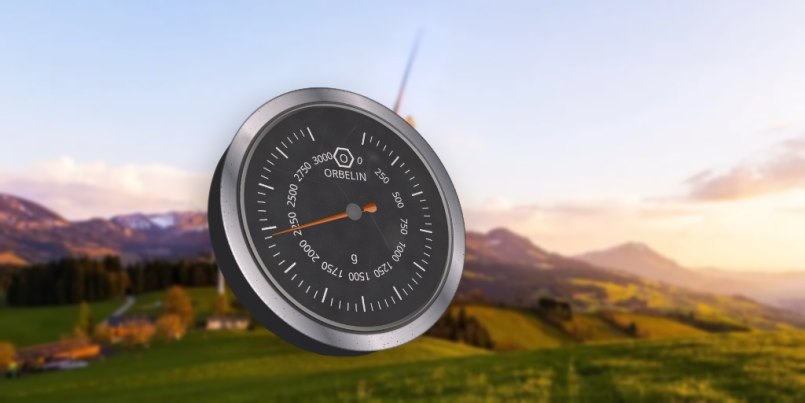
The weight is 2200g
